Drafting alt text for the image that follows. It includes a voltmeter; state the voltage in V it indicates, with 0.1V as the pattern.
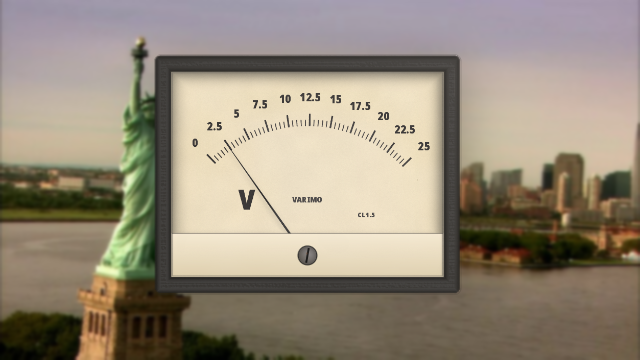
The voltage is 2.5V
